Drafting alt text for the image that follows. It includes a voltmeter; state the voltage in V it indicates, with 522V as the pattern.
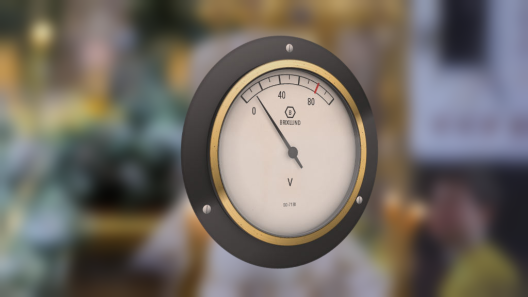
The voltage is 10V
